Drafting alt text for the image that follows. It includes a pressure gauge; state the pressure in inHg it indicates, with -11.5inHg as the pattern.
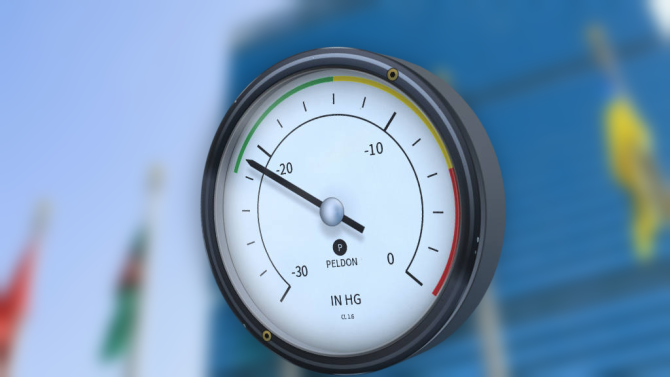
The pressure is -21inHg
